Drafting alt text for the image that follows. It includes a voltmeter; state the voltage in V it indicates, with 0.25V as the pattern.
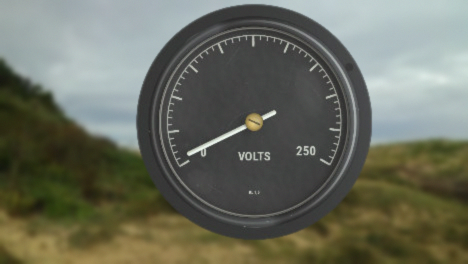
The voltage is 5V
